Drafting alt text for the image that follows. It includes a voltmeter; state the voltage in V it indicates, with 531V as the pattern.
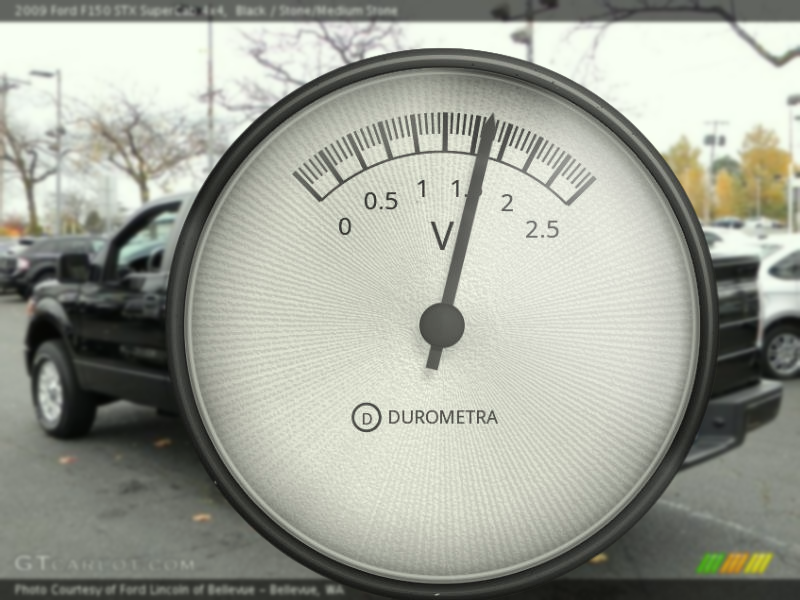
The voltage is 1.6V
